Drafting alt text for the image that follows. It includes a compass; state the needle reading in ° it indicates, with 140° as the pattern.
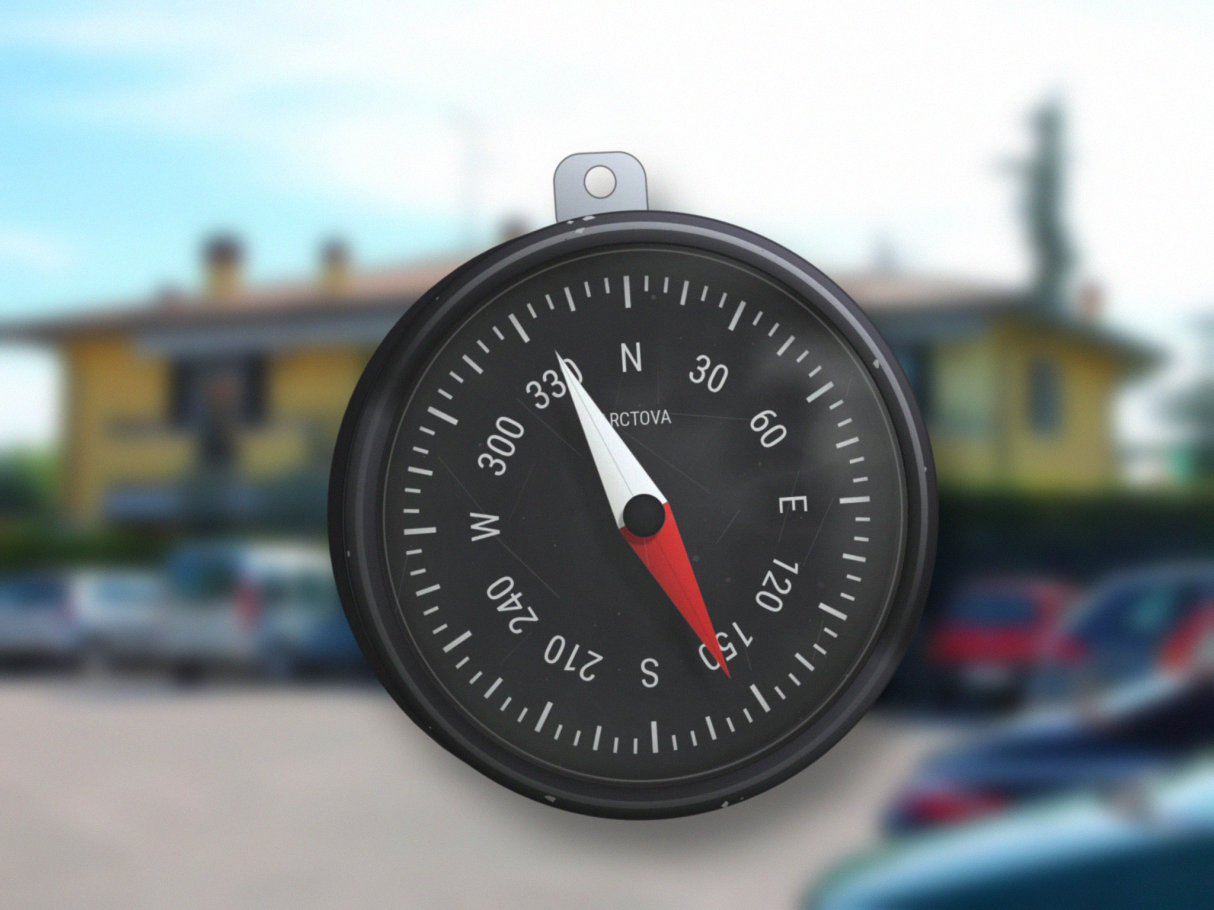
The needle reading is 155°
